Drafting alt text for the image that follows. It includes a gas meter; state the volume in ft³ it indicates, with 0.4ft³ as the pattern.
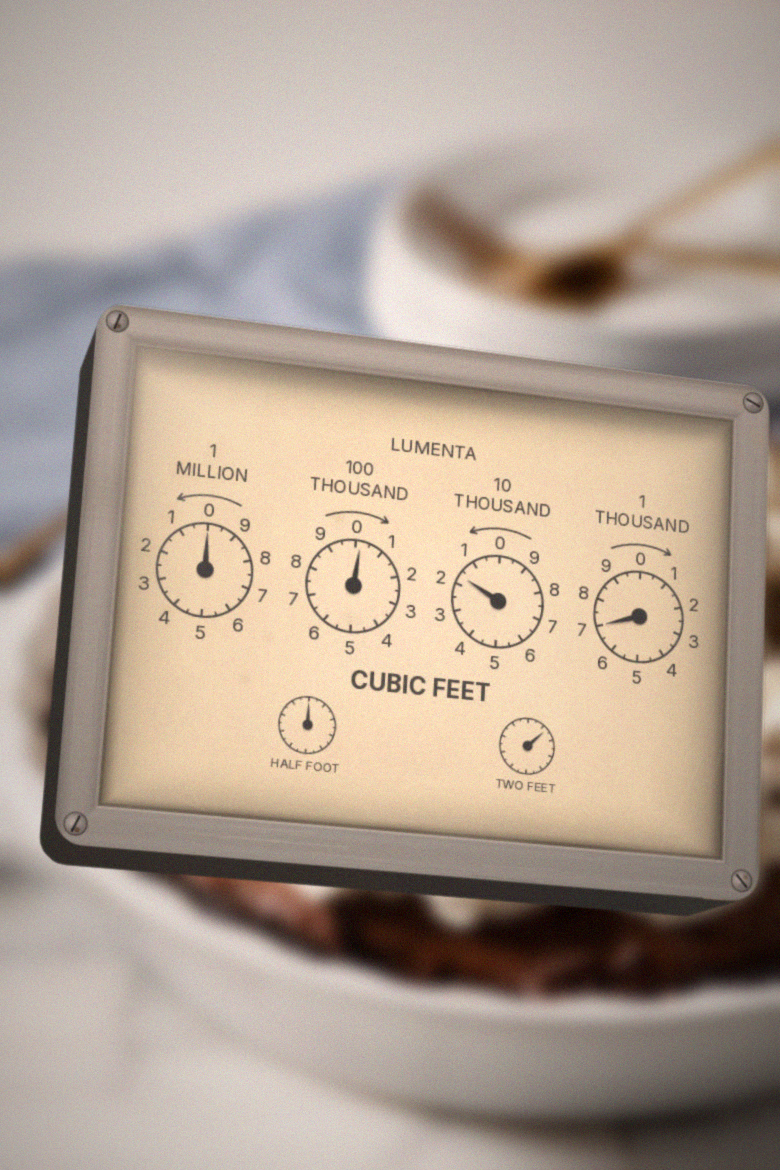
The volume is 1700ft³
